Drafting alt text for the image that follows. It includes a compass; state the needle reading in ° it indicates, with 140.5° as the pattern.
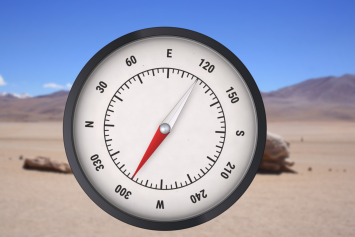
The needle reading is 300°
